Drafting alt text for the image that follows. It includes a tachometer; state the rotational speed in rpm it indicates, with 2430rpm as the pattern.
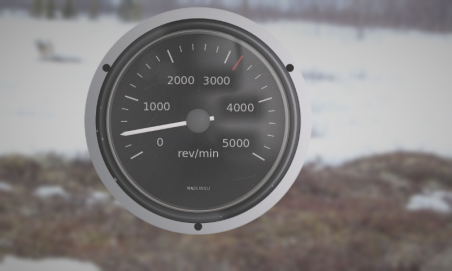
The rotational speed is 400rpm
